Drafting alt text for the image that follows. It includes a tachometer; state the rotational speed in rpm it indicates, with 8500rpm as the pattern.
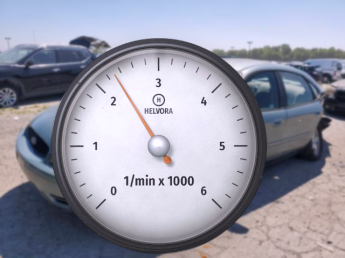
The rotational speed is 2300rpm
